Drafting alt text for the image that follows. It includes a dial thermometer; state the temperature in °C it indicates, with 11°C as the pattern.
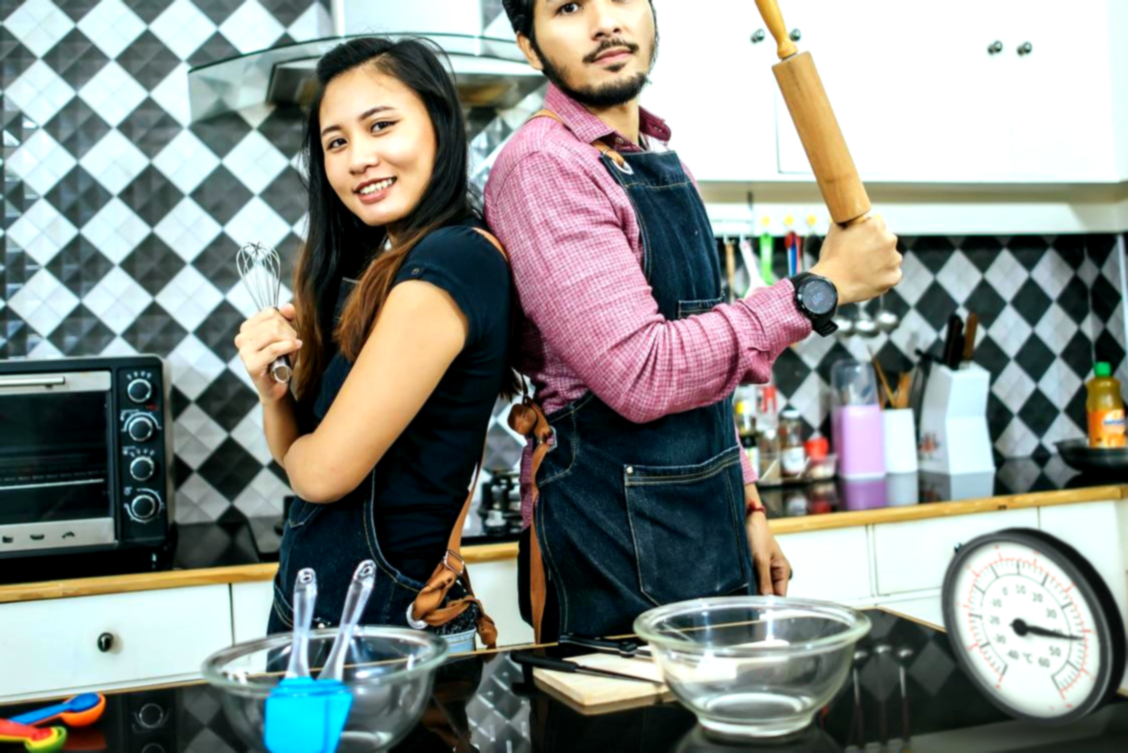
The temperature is 40°C
